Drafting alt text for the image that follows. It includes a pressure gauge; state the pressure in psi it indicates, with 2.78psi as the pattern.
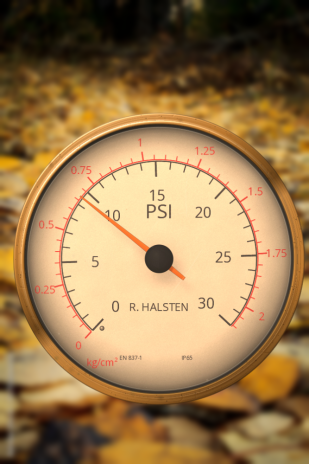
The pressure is 9.5psi
